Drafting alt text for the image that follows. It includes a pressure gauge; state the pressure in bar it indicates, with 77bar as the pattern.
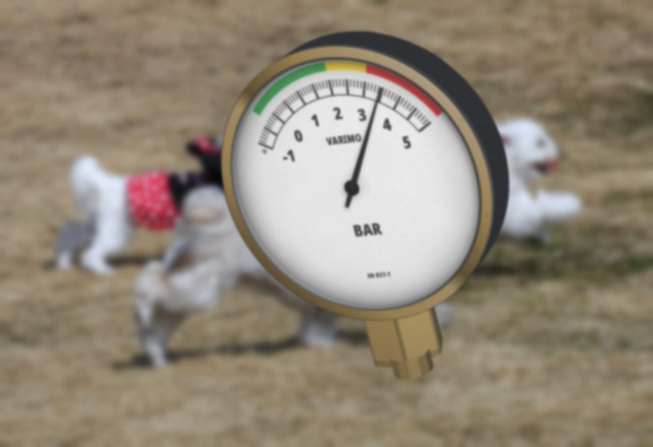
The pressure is 3.5bar
